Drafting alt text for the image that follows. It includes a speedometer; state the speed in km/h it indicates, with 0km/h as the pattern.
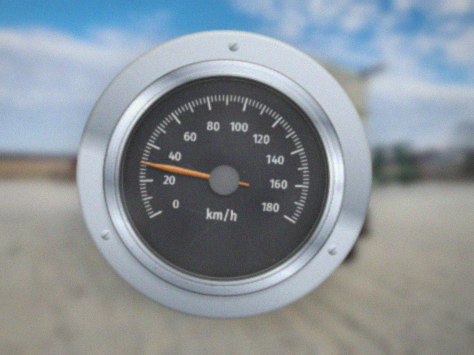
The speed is 30km/h
